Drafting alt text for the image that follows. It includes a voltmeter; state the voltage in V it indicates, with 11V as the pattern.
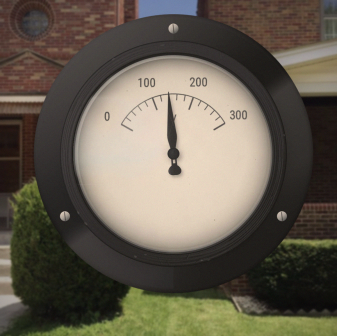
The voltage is 140V
